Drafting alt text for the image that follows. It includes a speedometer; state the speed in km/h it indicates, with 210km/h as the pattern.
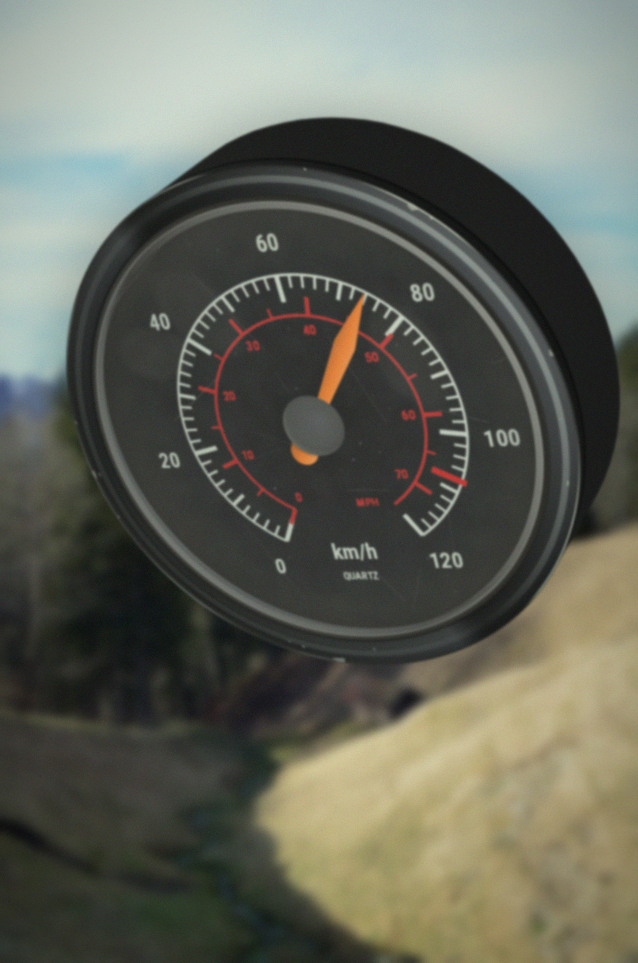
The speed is 74km/h
